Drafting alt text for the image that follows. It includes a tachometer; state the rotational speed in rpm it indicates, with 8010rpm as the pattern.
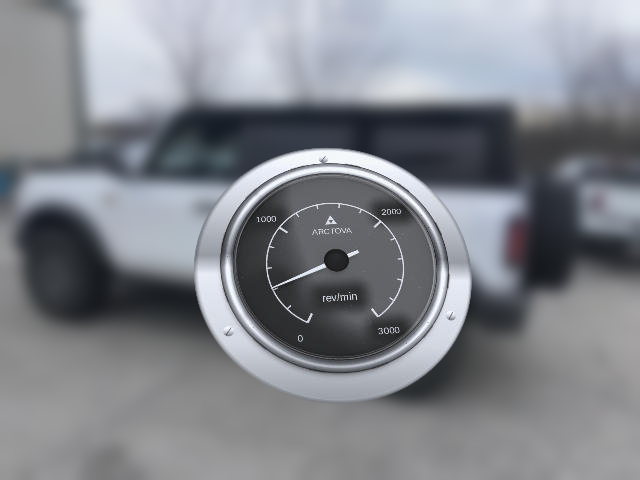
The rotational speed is 400rpm
